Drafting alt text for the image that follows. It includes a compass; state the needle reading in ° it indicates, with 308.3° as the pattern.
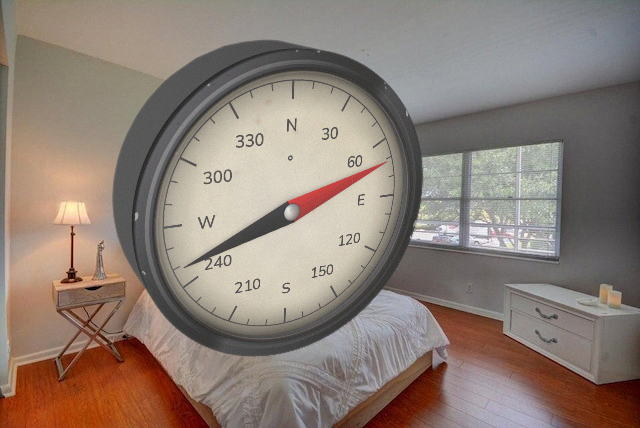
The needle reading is 70°
